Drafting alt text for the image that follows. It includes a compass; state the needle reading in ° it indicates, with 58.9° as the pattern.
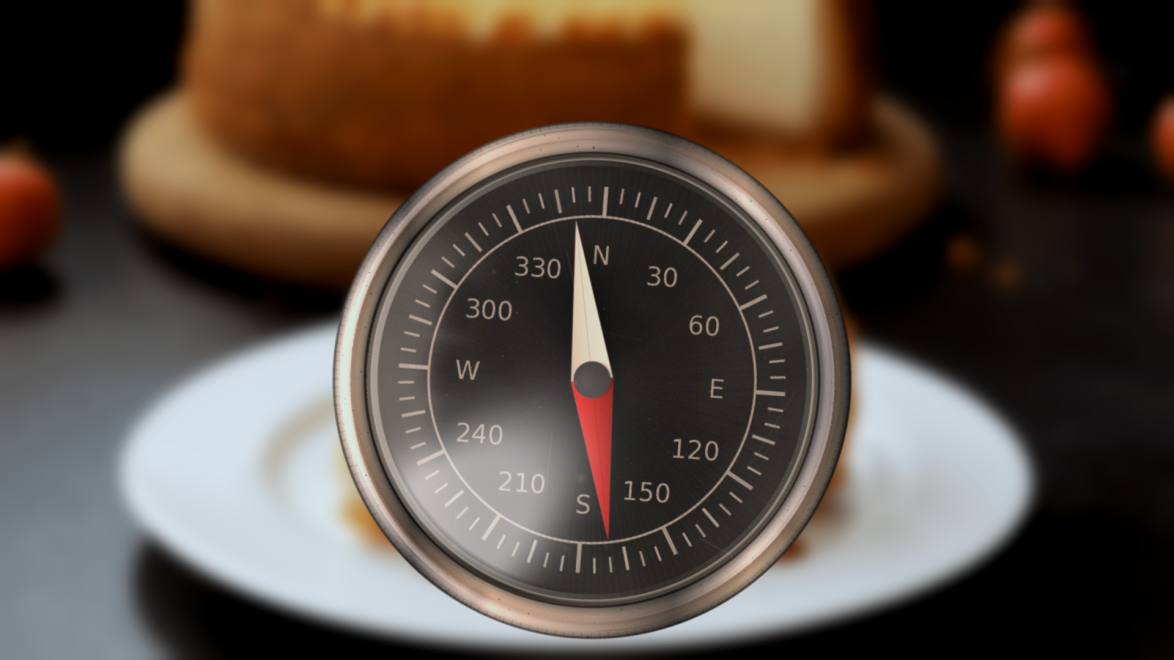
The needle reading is 170°
